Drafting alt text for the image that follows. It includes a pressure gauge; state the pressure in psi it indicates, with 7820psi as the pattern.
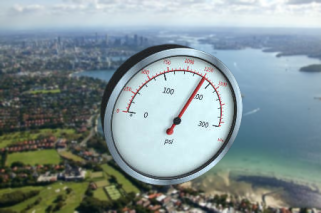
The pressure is 180psi
